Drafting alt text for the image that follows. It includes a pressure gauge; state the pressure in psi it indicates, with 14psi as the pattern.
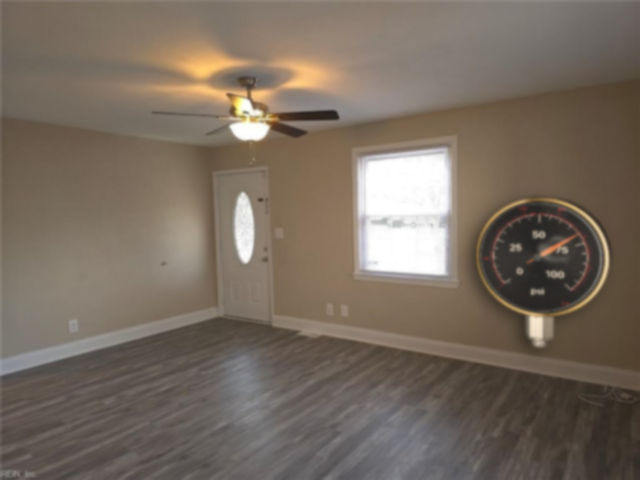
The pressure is 70psi
